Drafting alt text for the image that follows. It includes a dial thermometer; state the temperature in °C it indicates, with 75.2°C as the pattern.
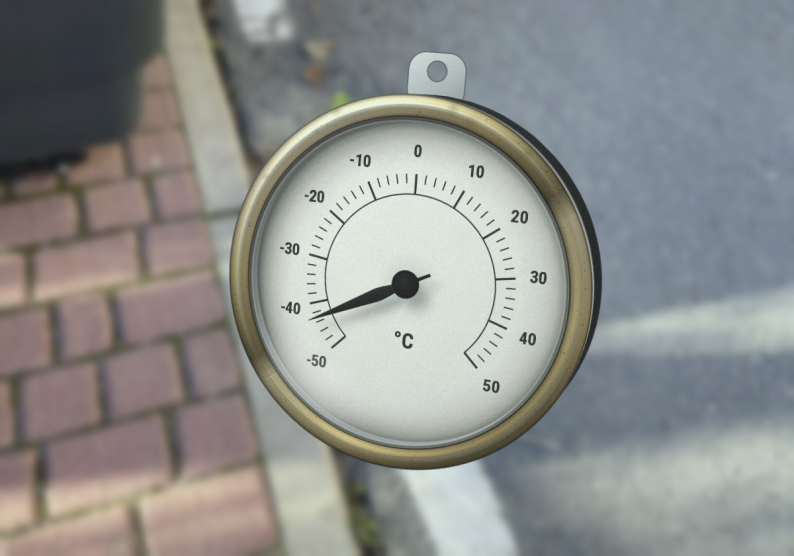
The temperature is -43°C
